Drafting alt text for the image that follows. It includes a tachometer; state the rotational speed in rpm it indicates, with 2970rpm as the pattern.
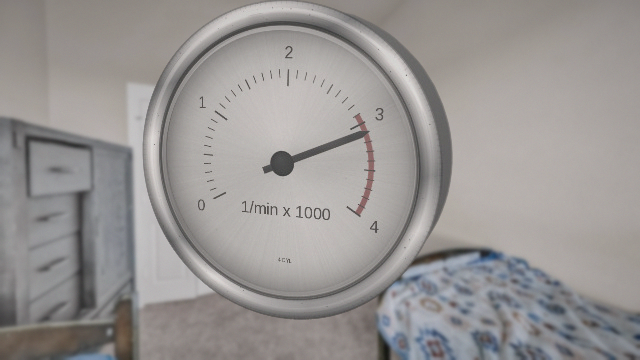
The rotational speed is 3100rpm
